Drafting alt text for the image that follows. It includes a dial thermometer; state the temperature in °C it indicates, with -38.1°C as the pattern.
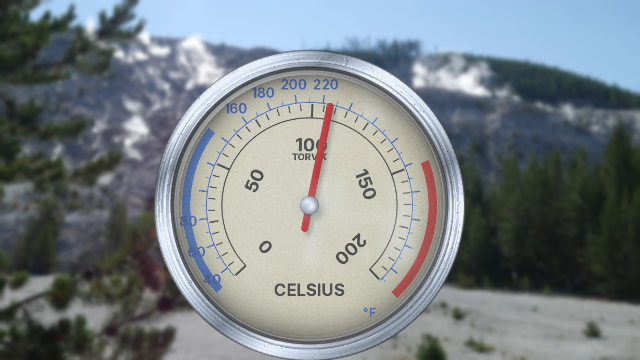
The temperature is 107.5°C
